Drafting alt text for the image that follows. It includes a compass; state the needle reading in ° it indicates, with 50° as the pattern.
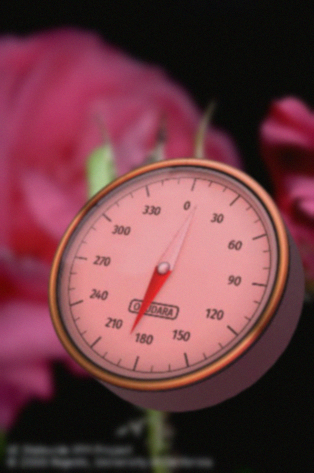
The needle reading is 190°
